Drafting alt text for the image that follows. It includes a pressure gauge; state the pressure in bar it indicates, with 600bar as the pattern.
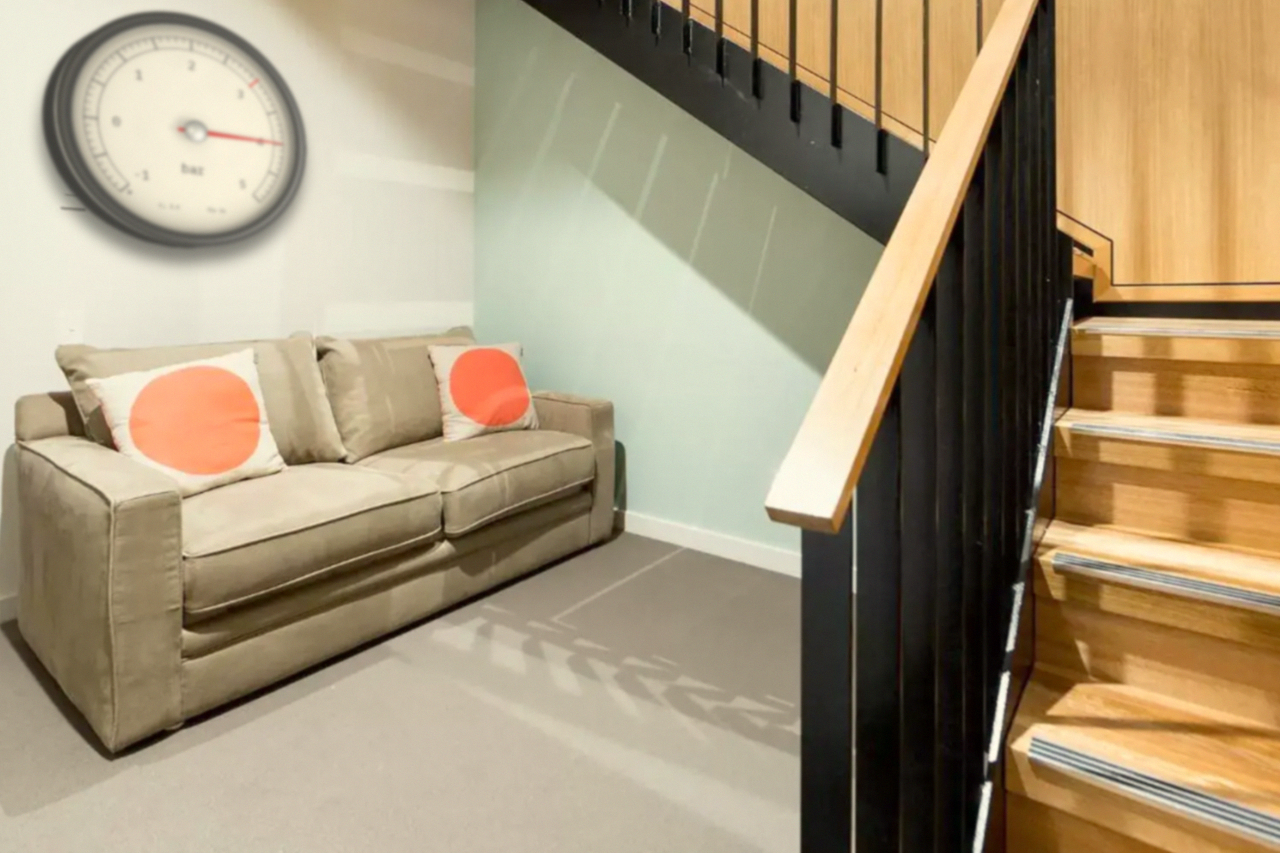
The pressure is 4bar
